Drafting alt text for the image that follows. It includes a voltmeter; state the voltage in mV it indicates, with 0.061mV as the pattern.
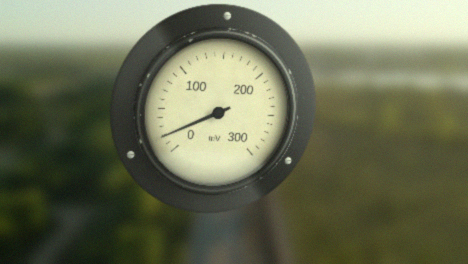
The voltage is 20mV
